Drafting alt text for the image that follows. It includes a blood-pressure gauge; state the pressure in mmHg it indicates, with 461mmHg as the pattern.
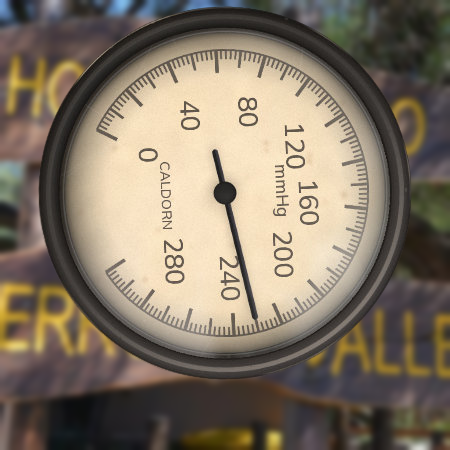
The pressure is 230mmHg
